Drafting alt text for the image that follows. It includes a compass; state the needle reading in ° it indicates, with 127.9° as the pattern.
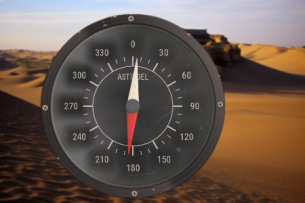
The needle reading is 185°
